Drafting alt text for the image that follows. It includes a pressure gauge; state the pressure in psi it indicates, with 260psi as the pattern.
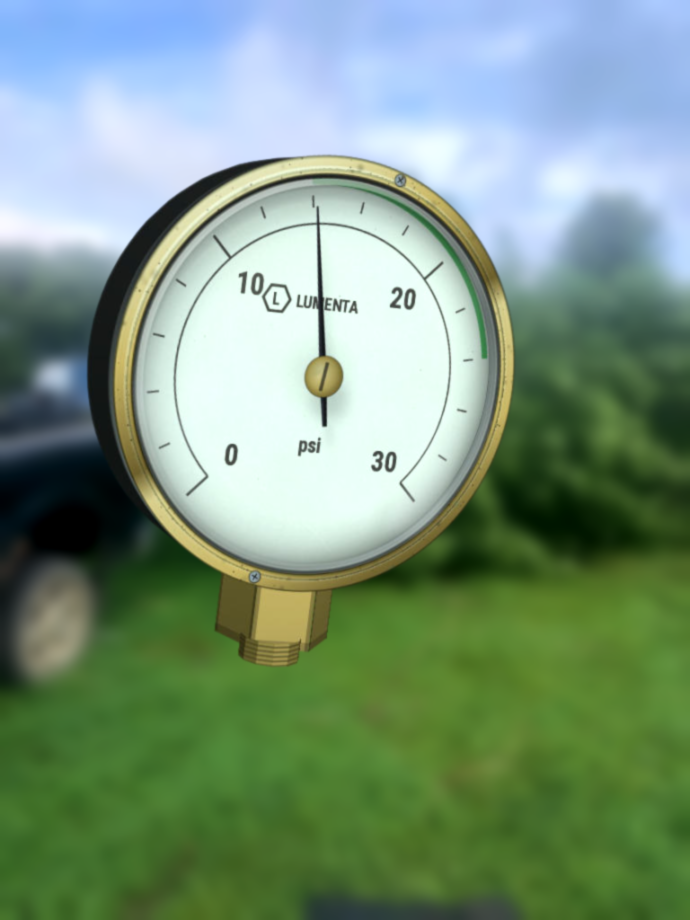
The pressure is 14psi
